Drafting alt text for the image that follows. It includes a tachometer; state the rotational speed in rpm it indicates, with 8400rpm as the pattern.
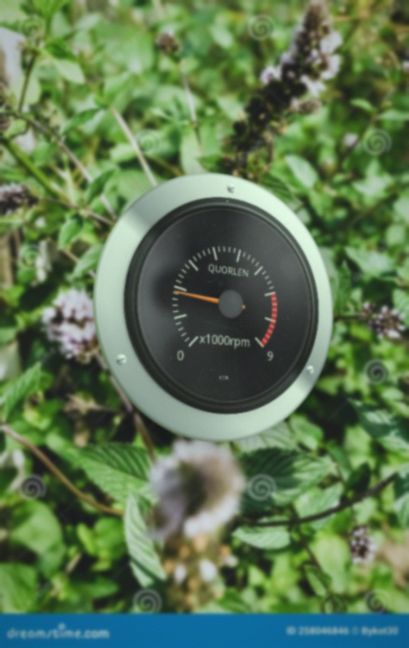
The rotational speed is 1800rpm
